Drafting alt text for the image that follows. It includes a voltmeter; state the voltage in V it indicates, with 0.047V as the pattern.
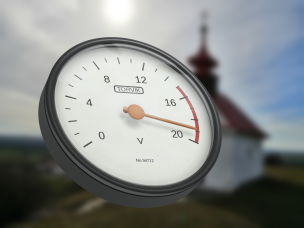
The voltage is 19V
